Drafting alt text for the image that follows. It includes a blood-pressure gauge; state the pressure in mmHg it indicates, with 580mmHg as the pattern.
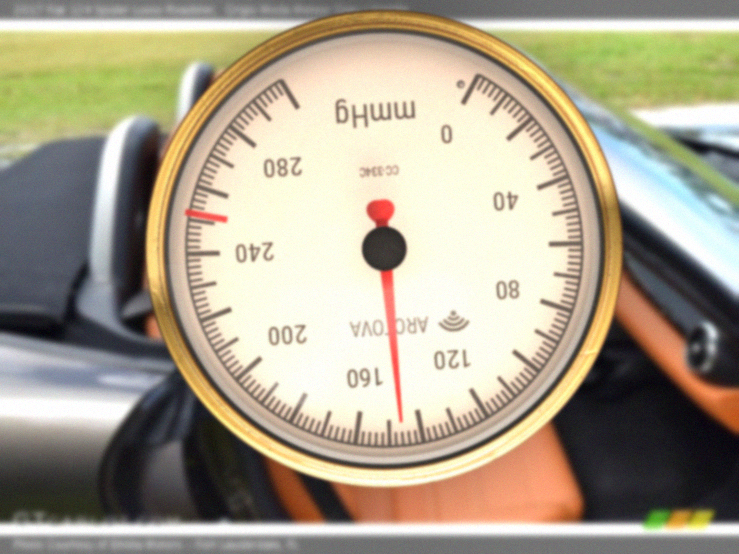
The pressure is 146mmHg
